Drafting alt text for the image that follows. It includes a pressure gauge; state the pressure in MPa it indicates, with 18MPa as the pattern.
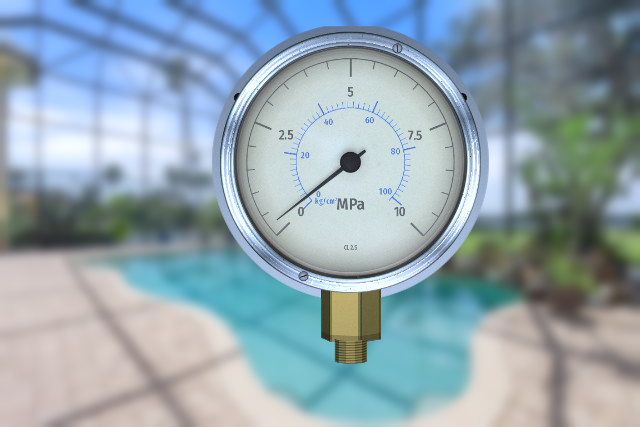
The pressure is 0.25MPa
